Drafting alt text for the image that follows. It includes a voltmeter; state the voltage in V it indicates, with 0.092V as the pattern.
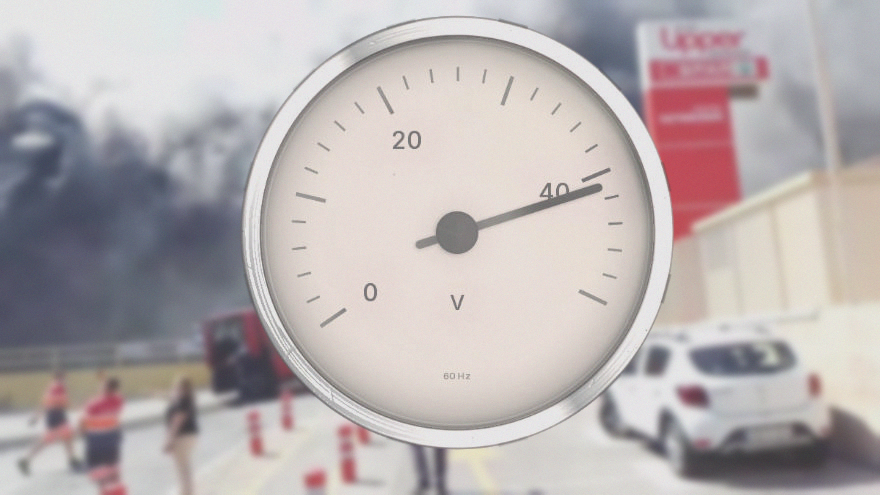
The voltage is 41V
